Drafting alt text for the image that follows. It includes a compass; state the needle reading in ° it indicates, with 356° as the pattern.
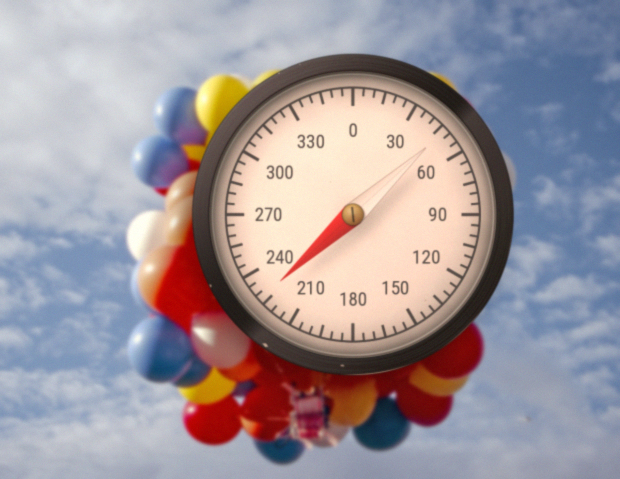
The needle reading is 227.5°
